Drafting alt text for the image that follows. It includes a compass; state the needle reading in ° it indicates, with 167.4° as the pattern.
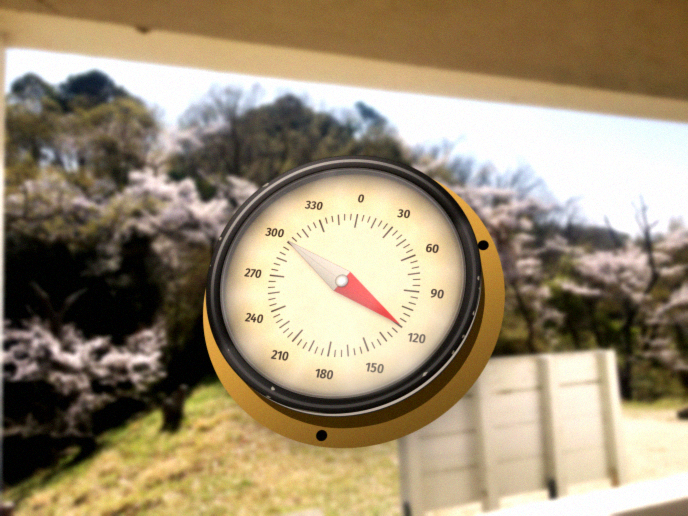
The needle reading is 120°
